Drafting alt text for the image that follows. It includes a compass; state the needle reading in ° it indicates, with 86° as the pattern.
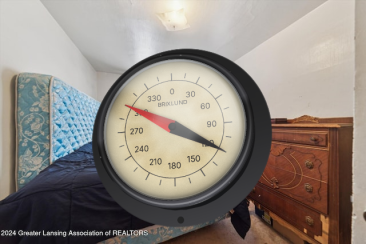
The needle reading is 300°
